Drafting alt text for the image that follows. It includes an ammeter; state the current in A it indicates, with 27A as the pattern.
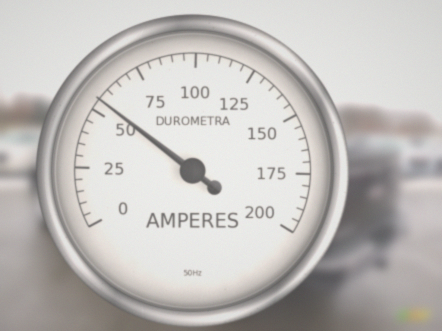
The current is 55A
